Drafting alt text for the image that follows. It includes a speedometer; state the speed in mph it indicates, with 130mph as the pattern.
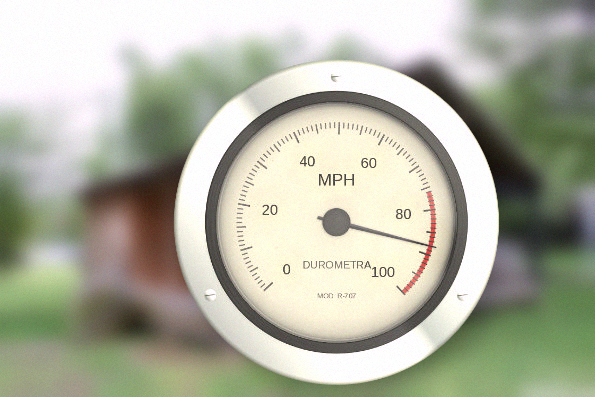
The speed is 88mph
